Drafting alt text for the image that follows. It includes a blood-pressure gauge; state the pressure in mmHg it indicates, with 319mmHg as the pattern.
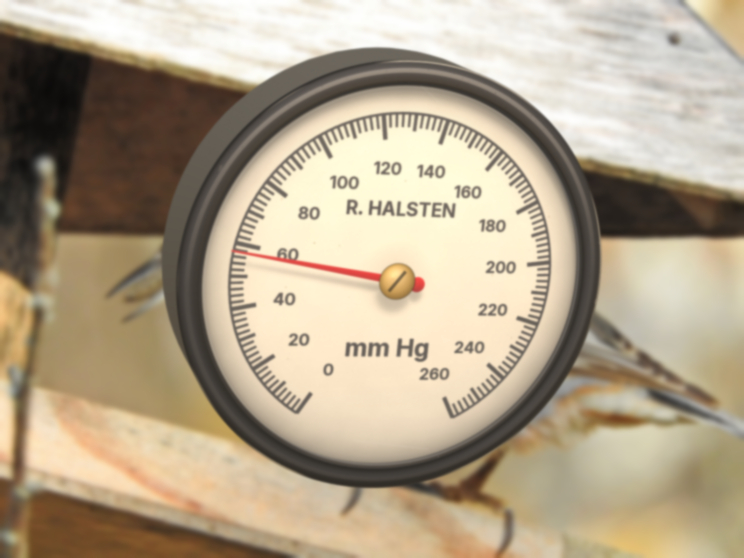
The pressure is 58mmHg
